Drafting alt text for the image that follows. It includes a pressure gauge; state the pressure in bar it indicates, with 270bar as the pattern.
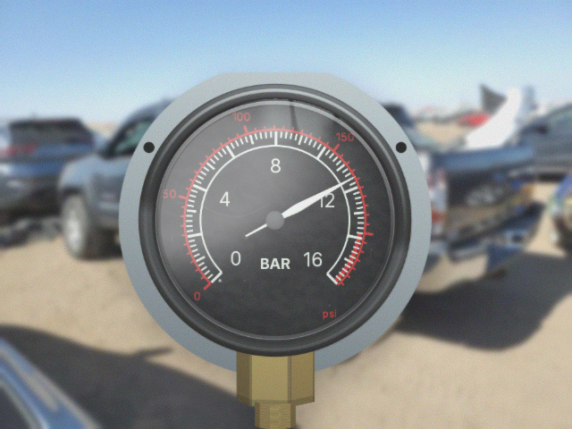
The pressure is 11.6bar
